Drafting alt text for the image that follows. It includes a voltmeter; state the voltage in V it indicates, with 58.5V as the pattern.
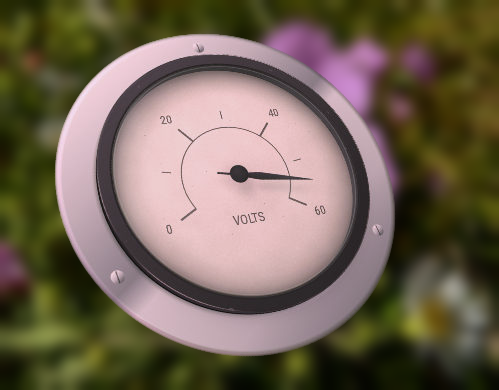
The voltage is 55V
